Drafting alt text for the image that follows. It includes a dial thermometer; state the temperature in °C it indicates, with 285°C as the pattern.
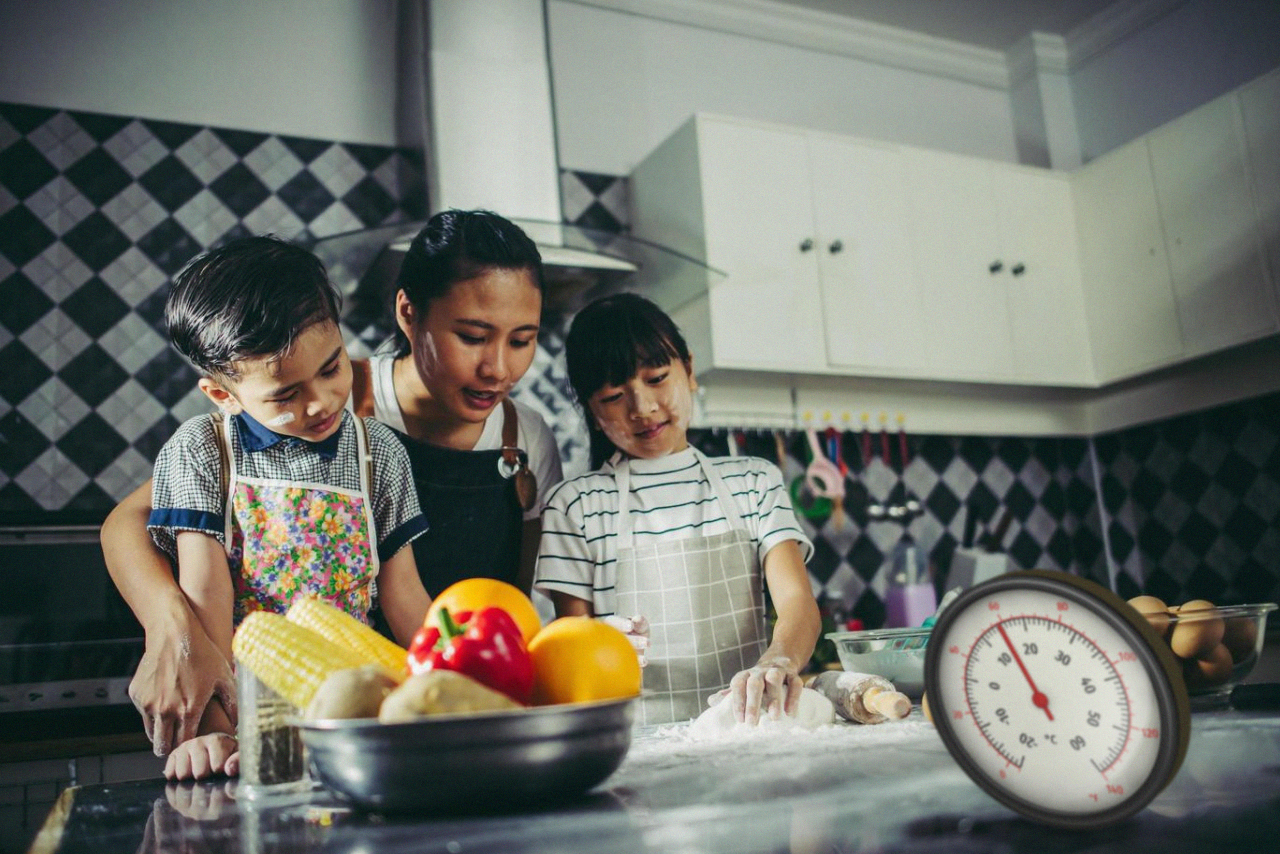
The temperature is 15°C
